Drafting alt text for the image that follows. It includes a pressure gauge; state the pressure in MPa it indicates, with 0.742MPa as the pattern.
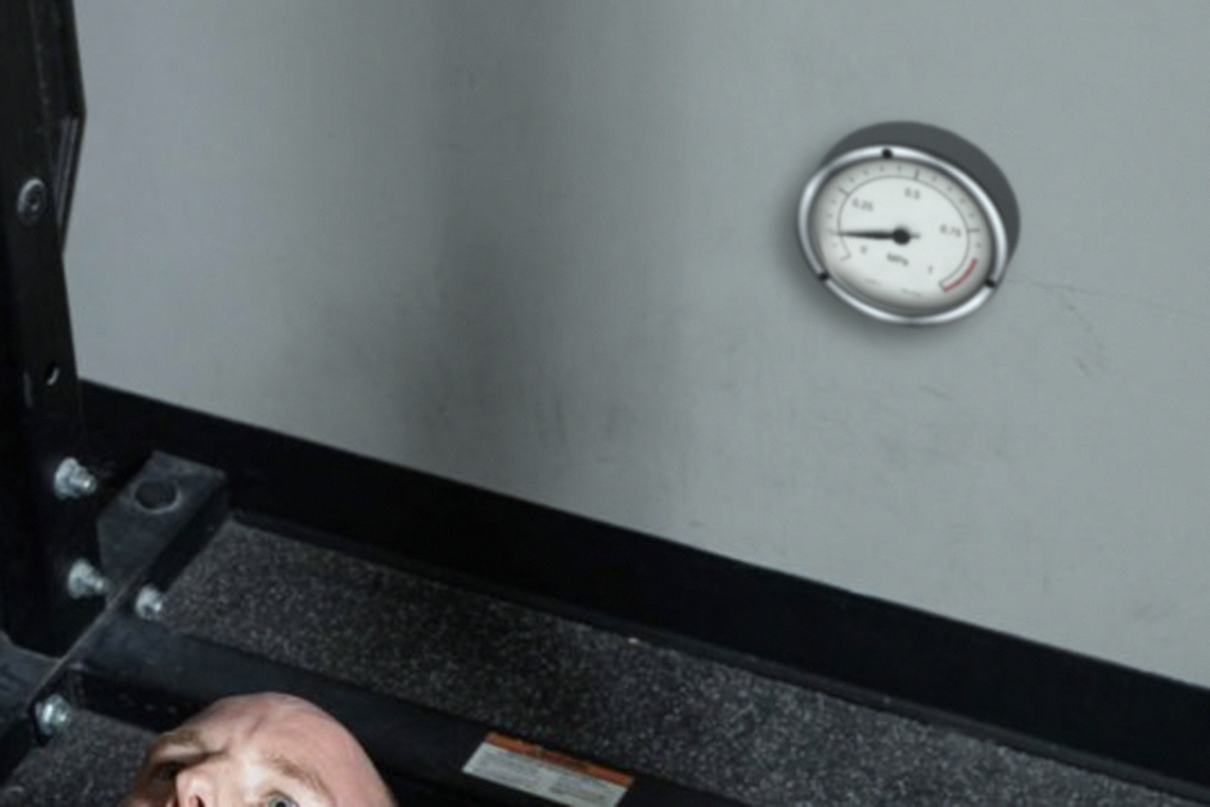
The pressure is 0.1MPa
